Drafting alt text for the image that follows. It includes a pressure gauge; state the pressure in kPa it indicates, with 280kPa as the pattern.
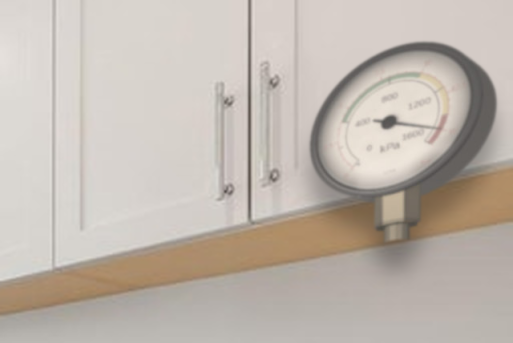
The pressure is 1500kPa
